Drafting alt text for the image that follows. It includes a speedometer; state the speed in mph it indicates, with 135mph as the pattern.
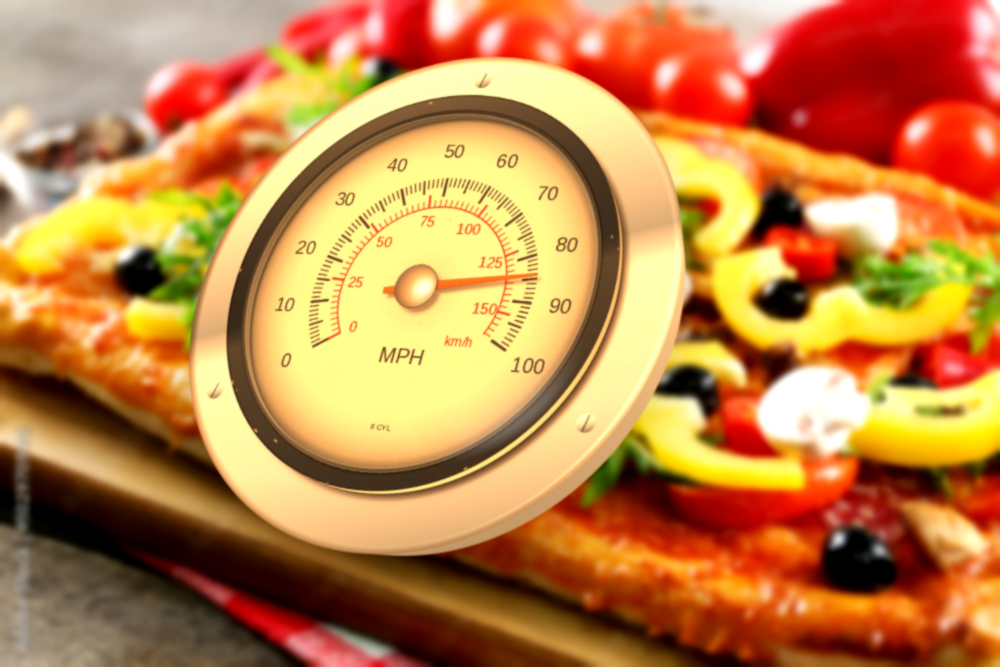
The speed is 85mph
